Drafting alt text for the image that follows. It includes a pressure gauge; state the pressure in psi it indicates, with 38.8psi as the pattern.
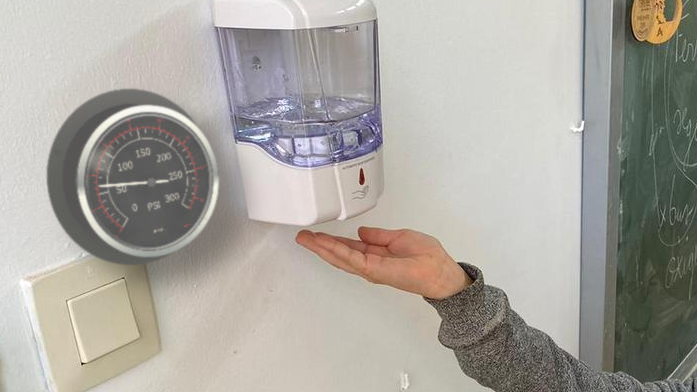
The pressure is 60psi
